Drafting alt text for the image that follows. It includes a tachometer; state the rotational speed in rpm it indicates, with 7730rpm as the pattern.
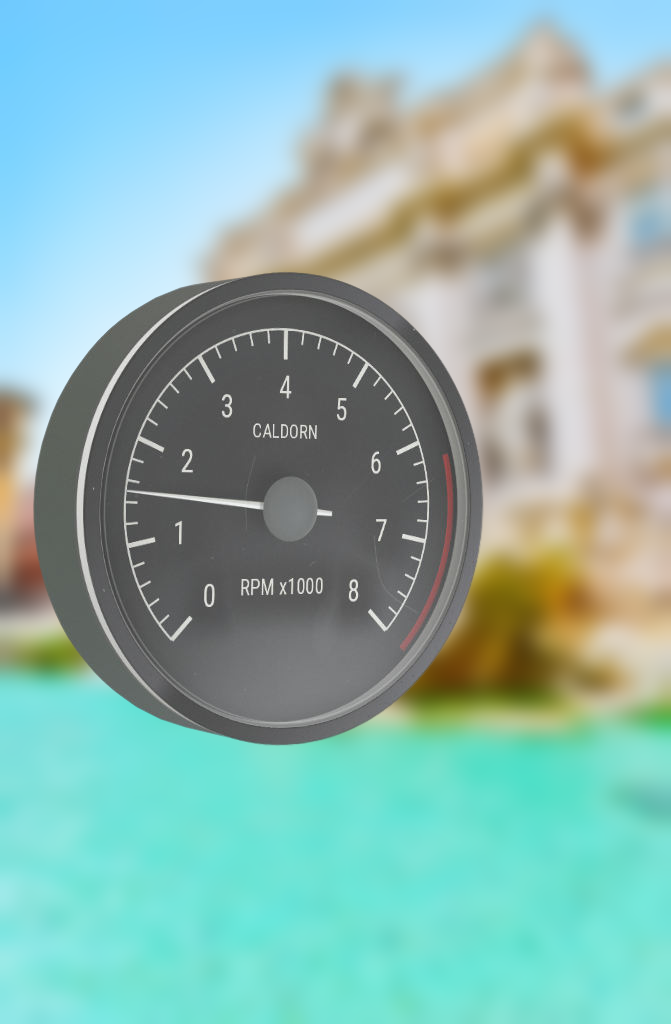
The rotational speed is 1500rpm
